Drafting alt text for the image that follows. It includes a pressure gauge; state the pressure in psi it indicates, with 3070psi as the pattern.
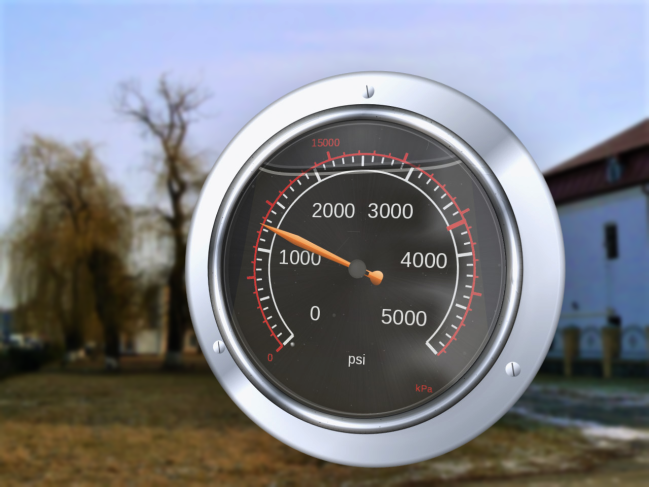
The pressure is 1250psi
